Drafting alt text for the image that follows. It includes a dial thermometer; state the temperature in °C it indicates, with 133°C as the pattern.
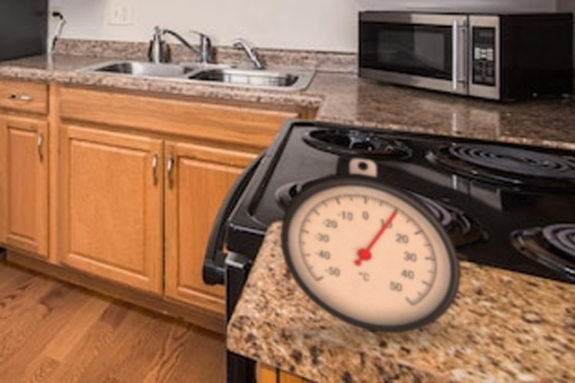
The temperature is 10°C
